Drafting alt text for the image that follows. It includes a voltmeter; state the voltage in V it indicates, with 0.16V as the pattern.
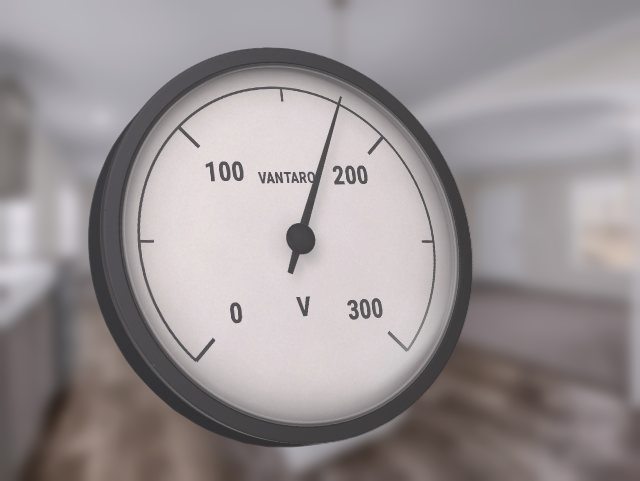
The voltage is 175V
